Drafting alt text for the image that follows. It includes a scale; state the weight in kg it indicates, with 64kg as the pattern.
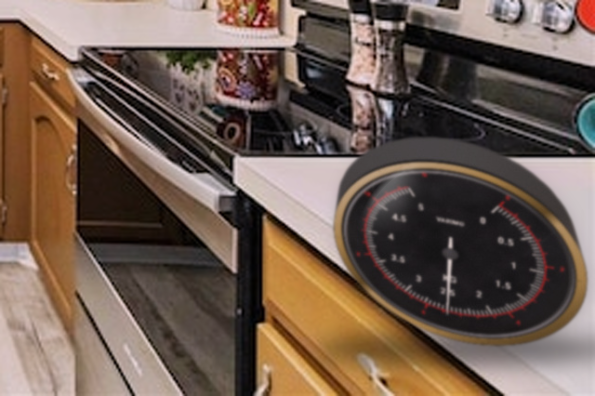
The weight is 2.5kg
